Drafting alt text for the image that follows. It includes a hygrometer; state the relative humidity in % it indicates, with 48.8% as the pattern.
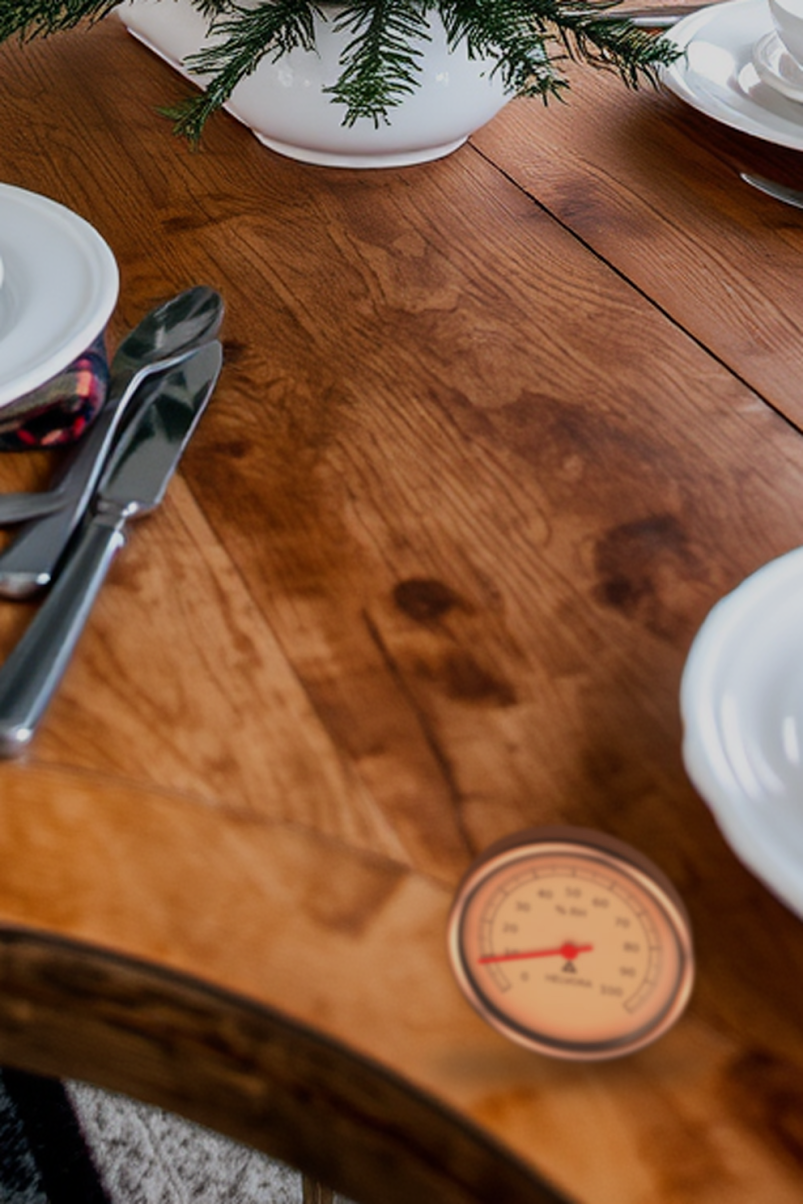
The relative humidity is 10%
